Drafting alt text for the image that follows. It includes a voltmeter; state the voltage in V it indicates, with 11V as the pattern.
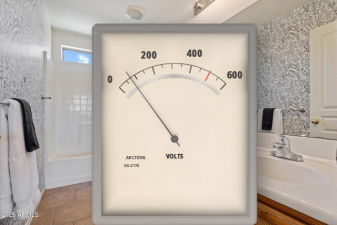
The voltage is 75V
